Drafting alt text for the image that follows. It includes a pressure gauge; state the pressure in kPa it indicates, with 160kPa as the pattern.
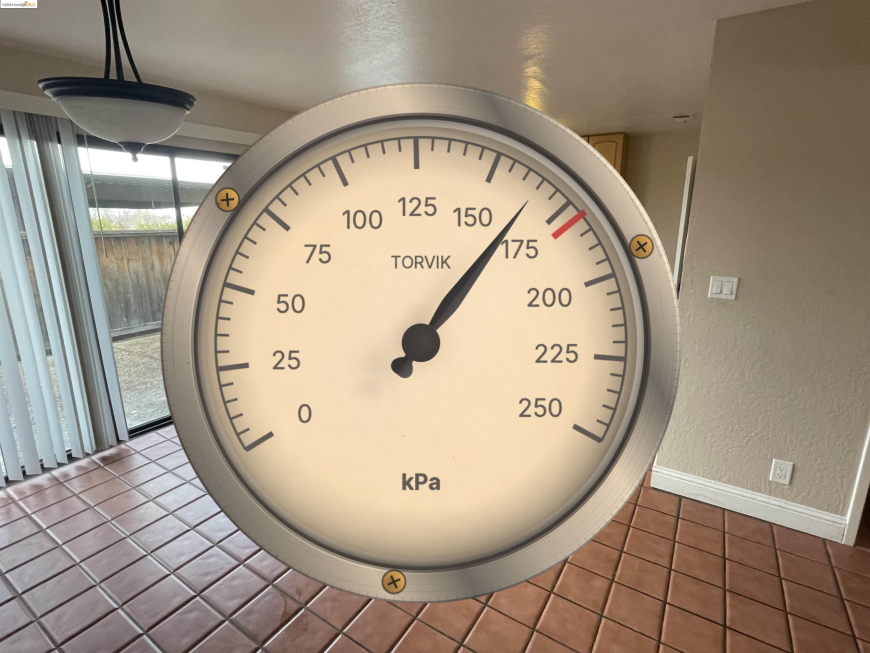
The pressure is 165kPa
